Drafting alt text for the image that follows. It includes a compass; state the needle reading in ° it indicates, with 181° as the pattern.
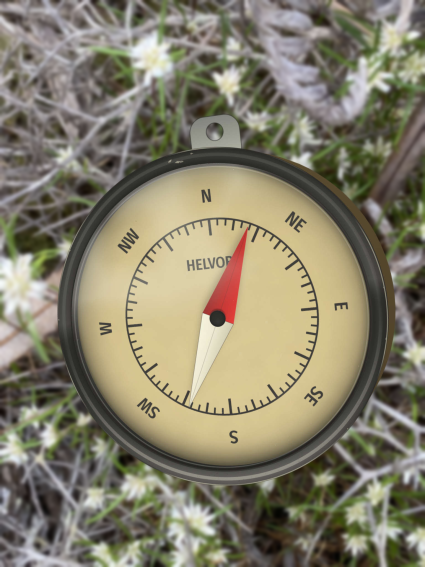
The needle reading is 25°
